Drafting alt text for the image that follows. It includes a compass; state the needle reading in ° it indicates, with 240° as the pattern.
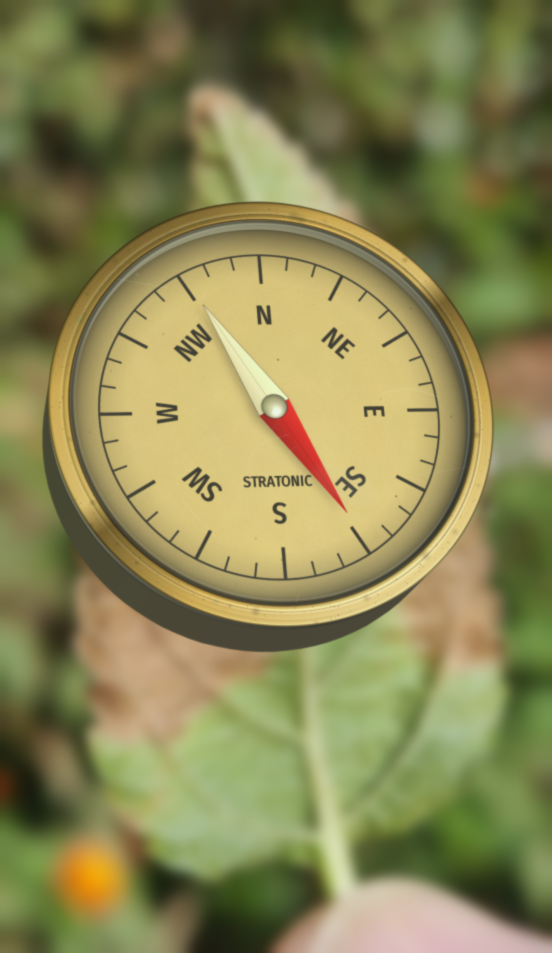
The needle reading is 150°
